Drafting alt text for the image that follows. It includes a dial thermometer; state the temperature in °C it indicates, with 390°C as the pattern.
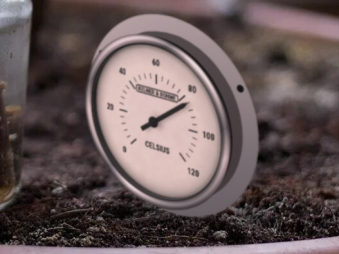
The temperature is 84°C
